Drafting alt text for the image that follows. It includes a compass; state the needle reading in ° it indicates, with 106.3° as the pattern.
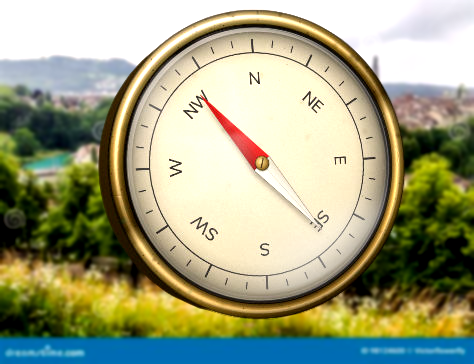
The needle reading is 320°
